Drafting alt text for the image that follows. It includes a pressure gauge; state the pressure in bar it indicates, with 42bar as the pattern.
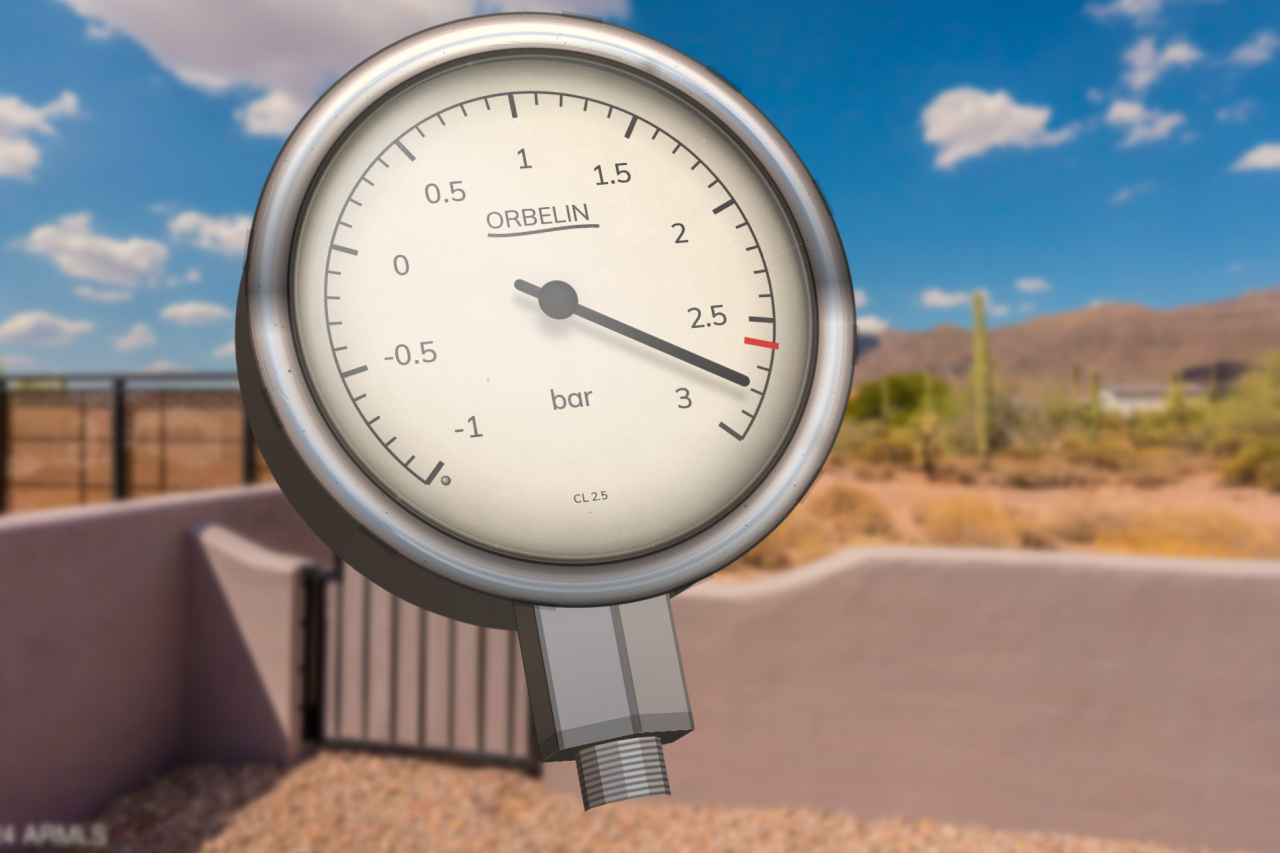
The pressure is 2.8bar
